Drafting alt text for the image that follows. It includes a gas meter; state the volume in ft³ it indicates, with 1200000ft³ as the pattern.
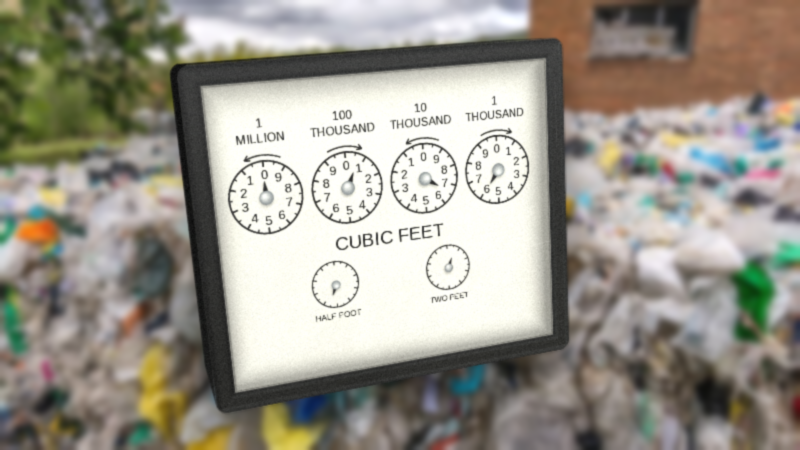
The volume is 6600ft³
